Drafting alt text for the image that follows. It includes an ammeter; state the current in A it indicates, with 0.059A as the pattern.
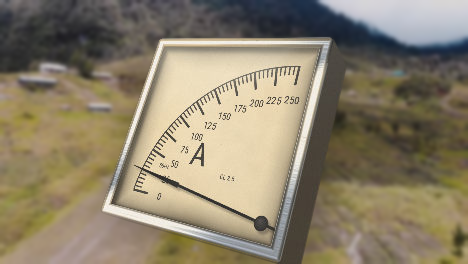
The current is 25A
